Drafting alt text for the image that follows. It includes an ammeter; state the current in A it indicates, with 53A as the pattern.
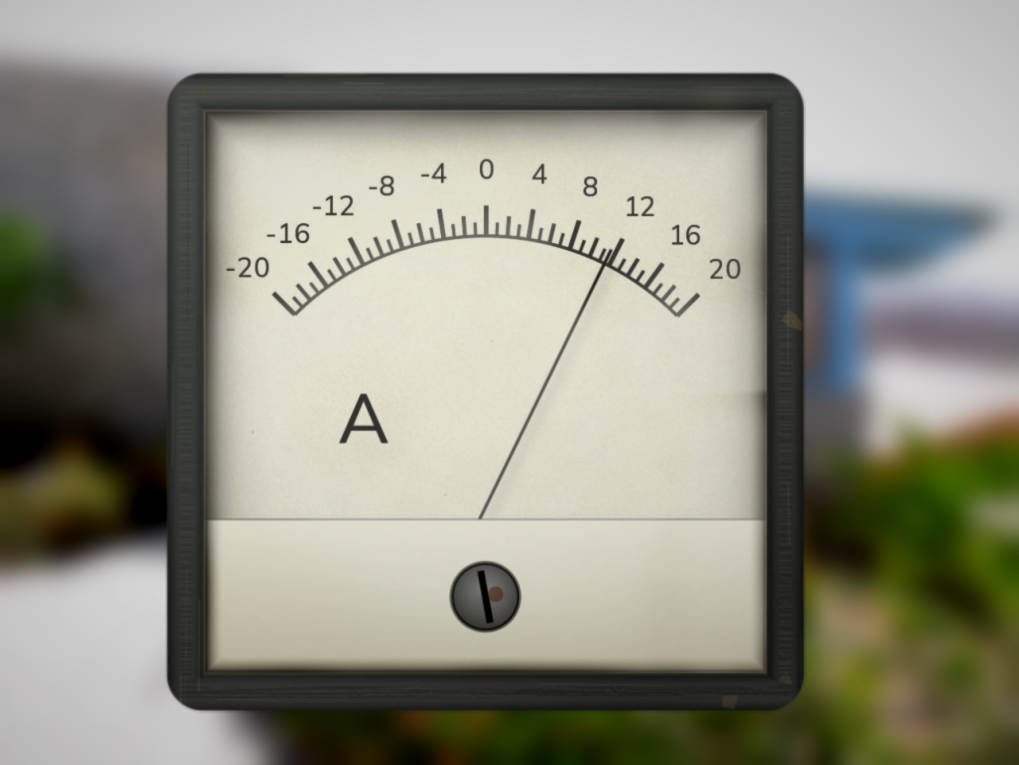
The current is 11.5A
